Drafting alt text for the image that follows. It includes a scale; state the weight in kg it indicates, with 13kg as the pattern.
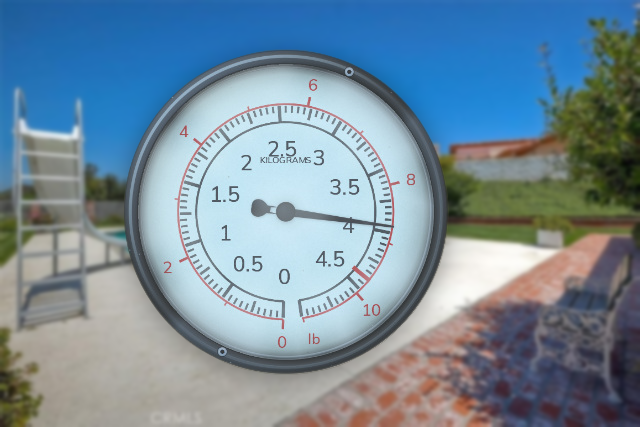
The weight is 3.95kg
